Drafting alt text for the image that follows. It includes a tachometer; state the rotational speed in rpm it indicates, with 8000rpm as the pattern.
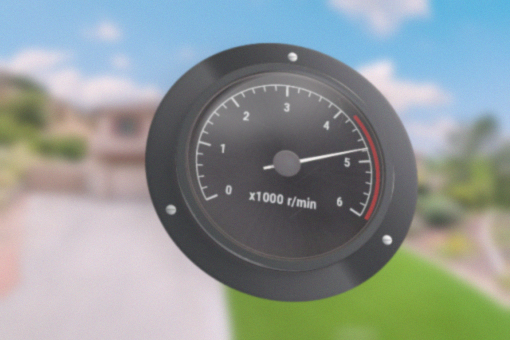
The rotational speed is 4800rpm
